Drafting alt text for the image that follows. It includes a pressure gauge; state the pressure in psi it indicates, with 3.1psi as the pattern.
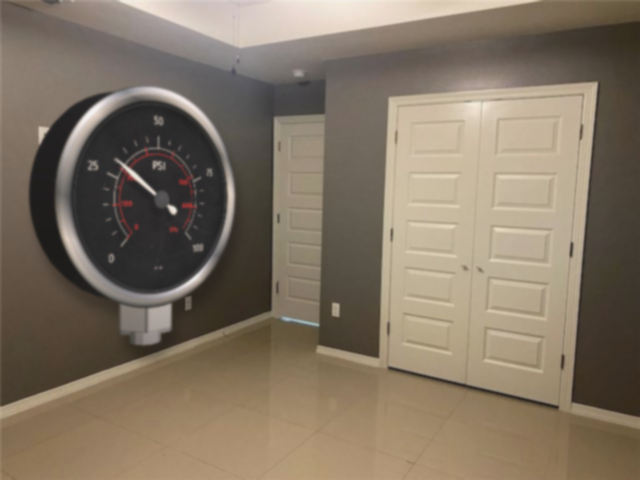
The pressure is 30psi
